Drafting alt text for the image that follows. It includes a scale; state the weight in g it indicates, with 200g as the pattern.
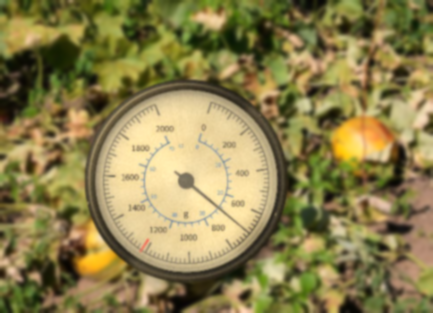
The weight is 700g
